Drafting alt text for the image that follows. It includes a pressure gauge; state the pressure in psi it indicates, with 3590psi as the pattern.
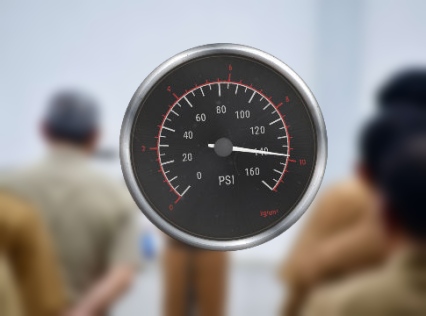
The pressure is 140psi
